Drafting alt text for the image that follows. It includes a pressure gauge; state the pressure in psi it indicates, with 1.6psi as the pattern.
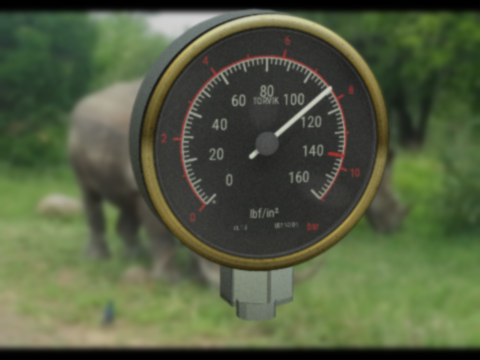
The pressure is 110psi
